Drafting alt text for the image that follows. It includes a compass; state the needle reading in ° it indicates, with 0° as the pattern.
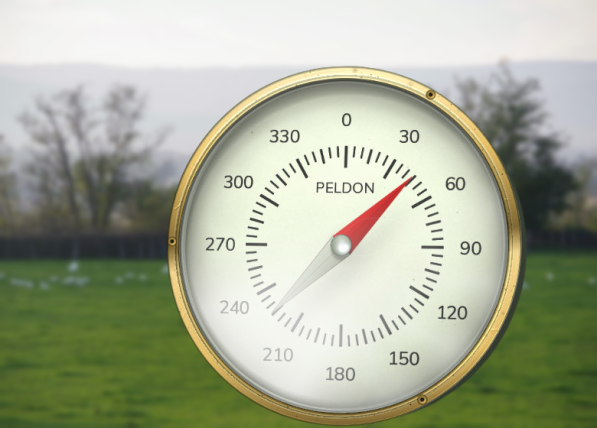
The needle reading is 45°
